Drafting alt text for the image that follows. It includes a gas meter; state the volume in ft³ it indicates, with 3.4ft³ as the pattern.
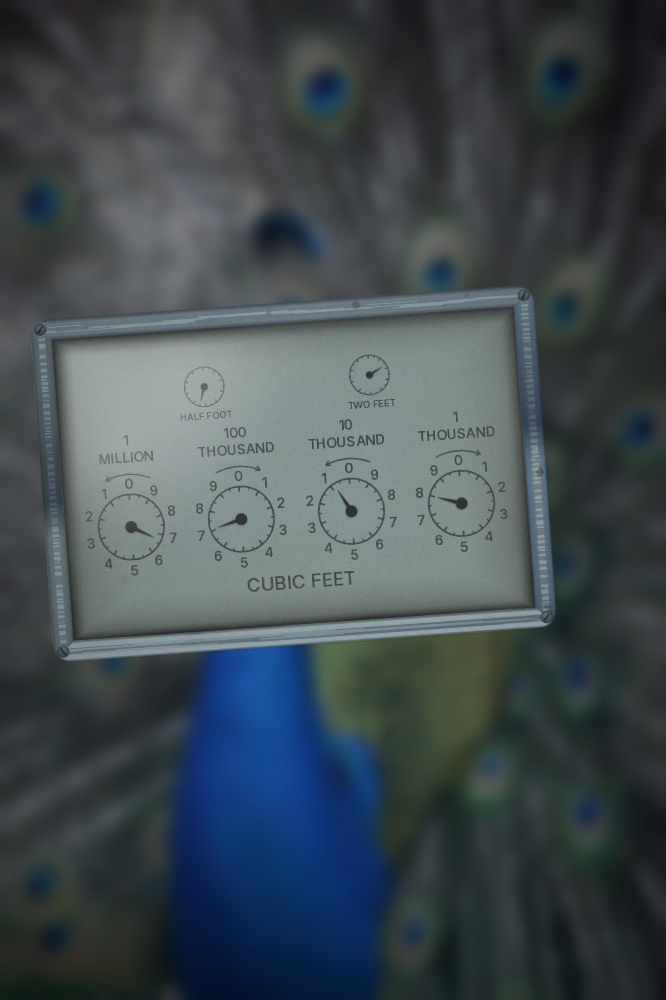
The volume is 670800ft³
